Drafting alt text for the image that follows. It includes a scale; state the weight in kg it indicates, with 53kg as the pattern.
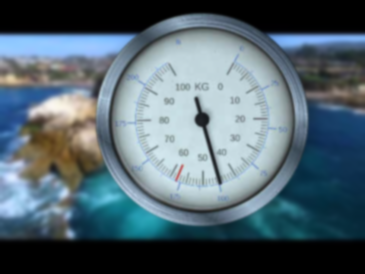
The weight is 45kg
